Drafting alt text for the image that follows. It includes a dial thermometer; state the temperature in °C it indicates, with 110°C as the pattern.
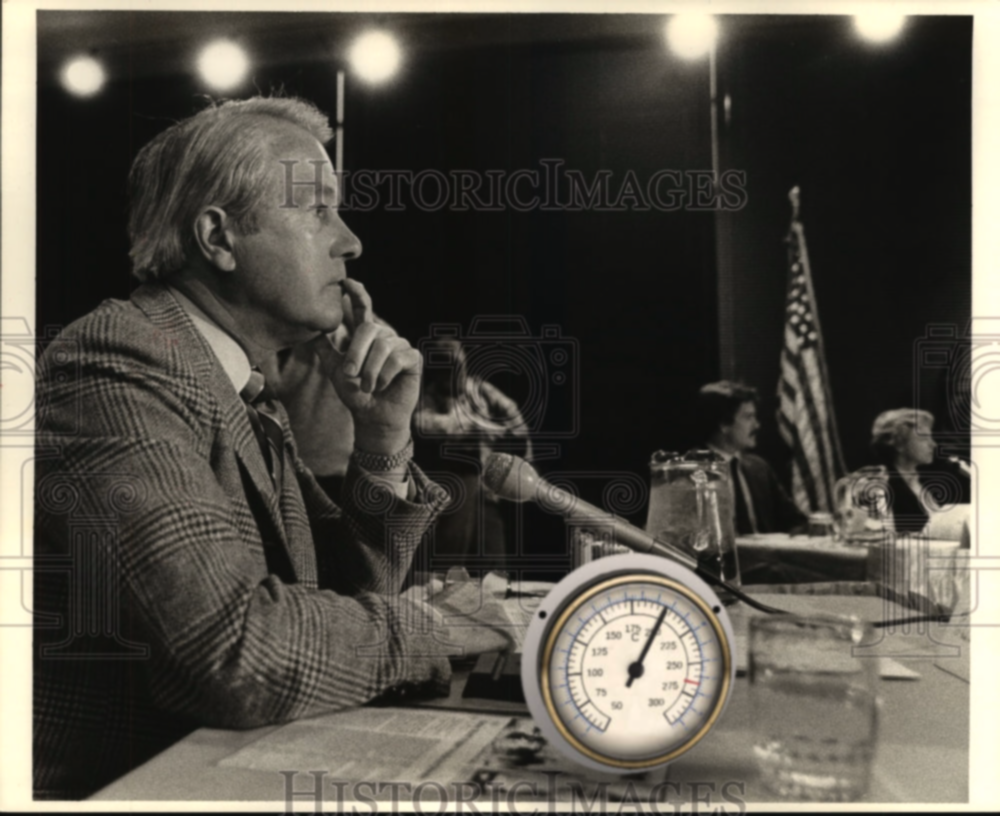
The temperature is 200°C
